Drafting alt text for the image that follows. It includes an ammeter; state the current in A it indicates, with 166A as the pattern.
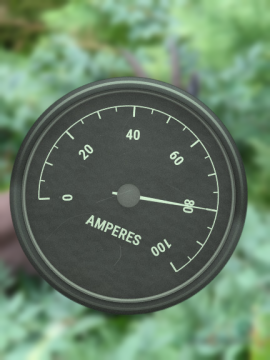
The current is 80A
